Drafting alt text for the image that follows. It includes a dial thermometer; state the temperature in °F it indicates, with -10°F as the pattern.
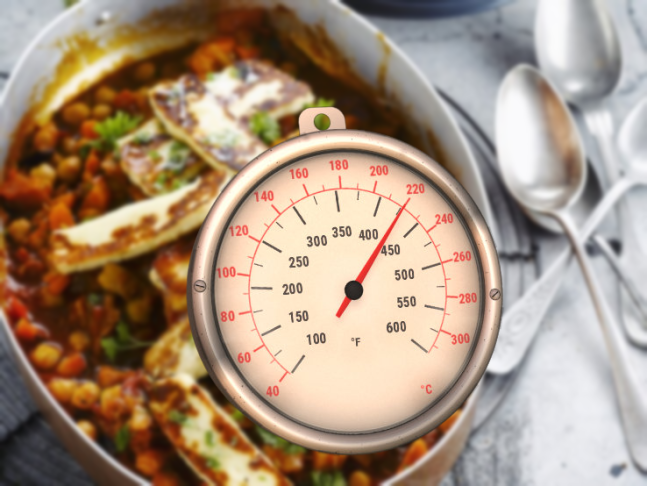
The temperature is 425°F
